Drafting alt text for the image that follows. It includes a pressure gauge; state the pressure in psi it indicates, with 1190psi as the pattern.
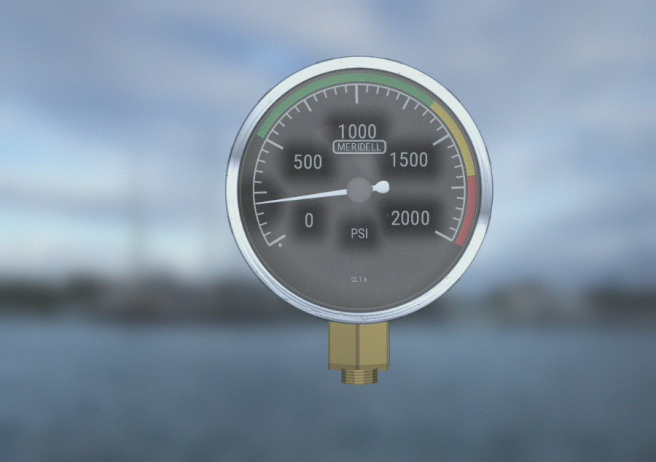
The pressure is 200psi
